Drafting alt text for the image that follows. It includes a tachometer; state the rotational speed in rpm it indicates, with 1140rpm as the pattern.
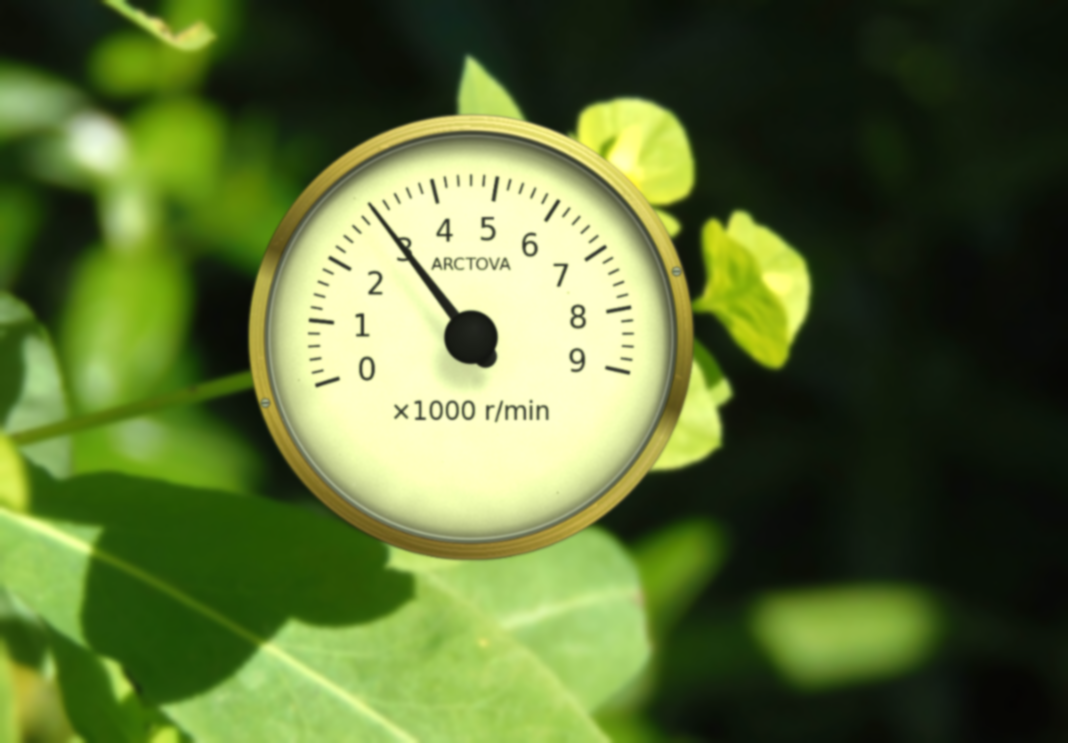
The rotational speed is 3000rpm
